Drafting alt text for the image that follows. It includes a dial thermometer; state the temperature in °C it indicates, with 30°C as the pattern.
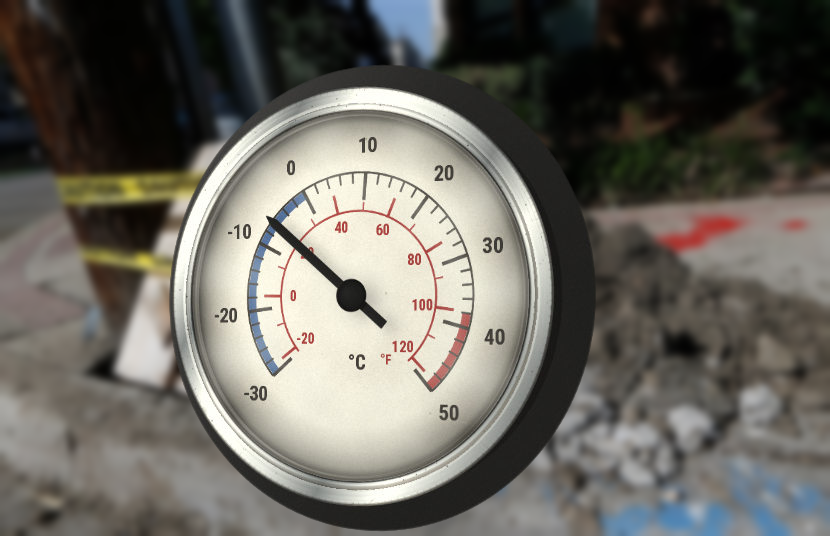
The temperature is -6°C
